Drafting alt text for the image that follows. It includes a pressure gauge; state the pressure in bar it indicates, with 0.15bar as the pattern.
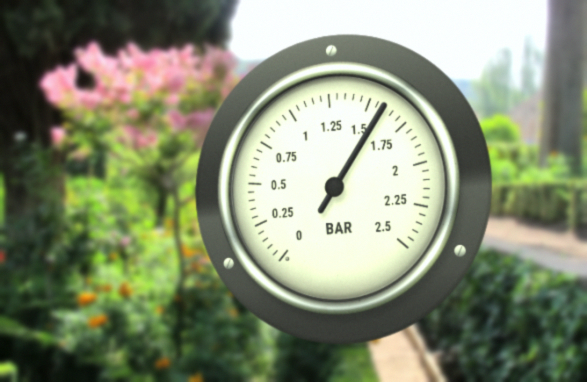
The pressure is 1.6bar
